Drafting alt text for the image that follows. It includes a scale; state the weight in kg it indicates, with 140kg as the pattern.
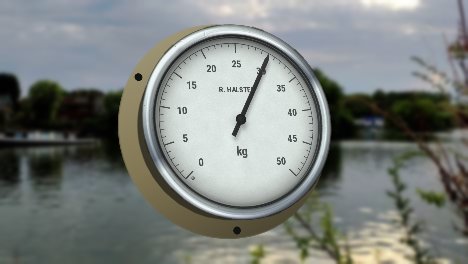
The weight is 30kg
